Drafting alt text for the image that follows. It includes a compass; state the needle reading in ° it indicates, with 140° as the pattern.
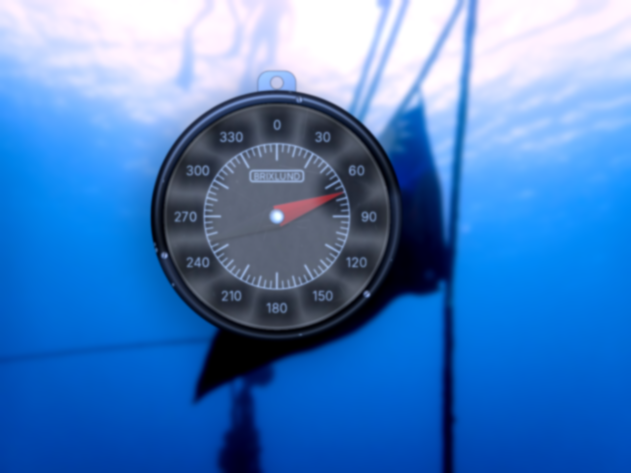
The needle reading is 70°
